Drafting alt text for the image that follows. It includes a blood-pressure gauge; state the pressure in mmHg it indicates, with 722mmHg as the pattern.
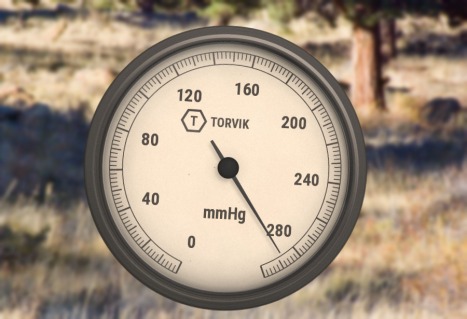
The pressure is 288mmHg
